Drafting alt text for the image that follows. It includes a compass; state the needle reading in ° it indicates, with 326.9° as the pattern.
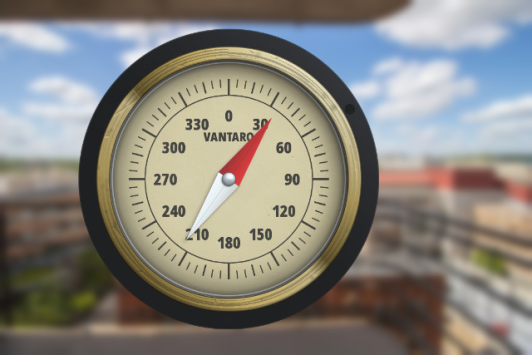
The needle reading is 35°
